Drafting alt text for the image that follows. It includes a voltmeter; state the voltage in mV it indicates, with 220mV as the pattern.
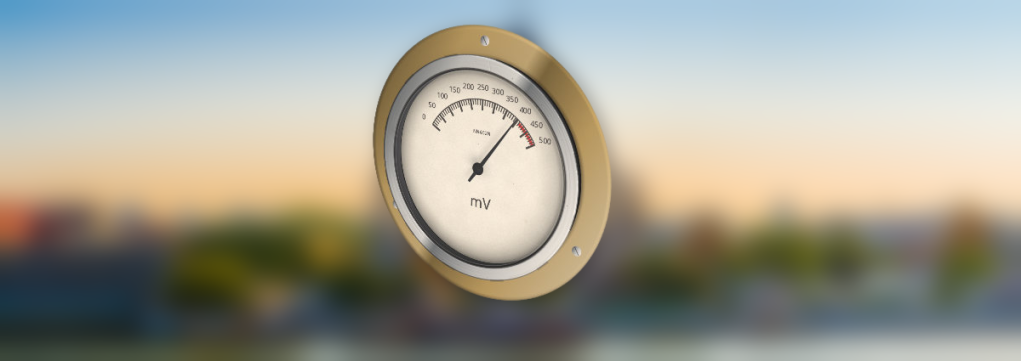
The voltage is 400mV
